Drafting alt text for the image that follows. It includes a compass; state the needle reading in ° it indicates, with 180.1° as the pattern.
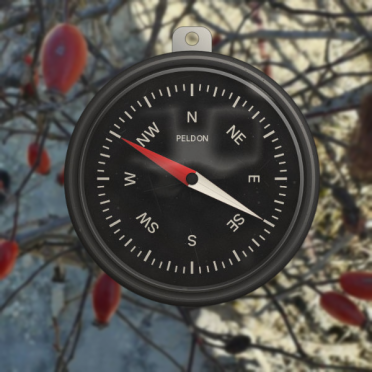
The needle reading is 300°
